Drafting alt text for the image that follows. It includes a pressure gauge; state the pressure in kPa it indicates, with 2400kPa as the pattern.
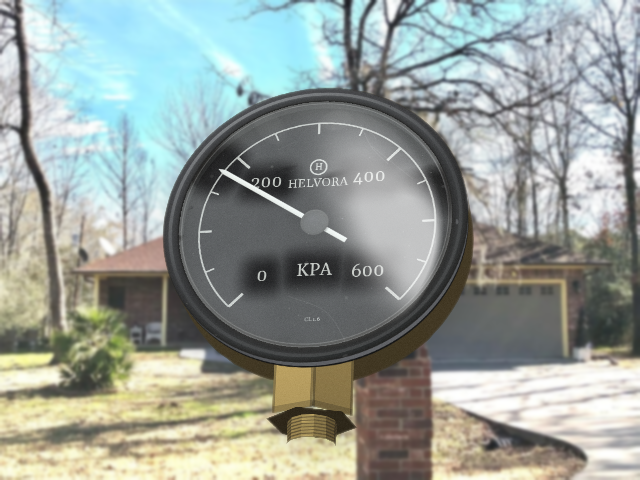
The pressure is 175kPa
